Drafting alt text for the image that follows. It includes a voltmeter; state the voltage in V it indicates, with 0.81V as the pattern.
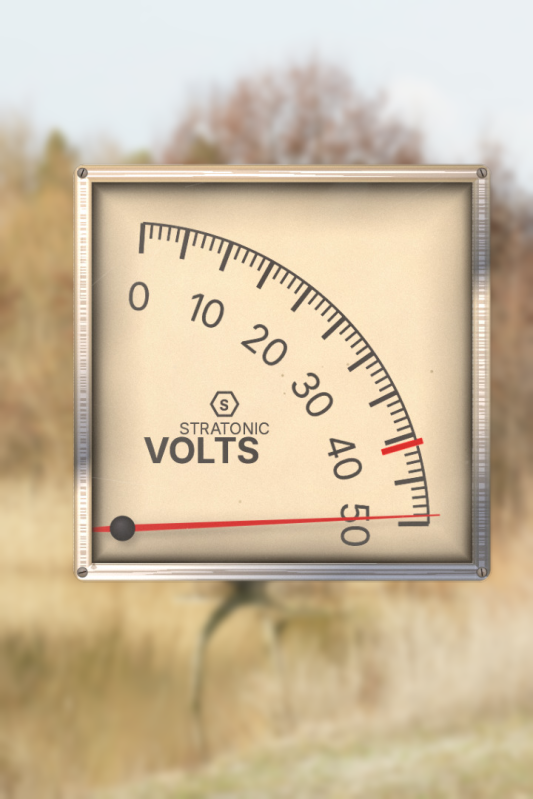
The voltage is 49V
